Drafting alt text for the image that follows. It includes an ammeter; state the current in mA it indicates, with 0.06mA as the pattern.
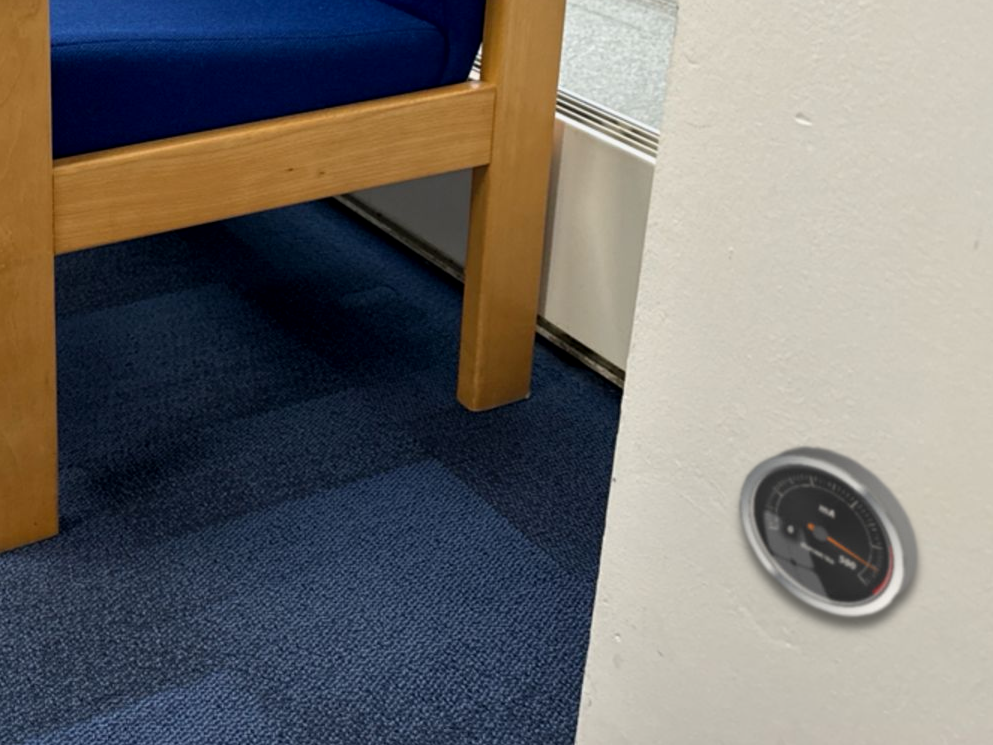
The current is 450mA
